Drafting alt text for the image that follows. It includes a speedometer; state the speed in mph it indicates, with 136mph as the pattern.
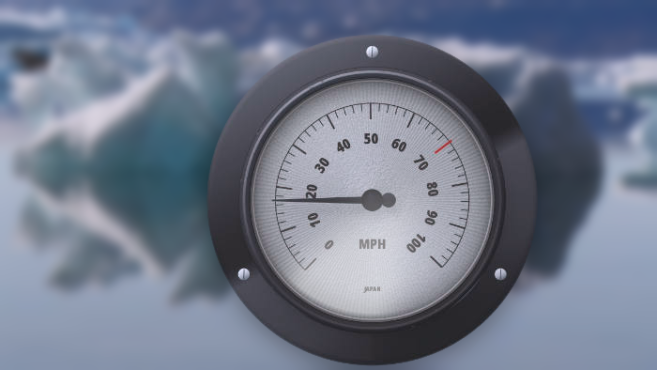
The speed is 17mph
